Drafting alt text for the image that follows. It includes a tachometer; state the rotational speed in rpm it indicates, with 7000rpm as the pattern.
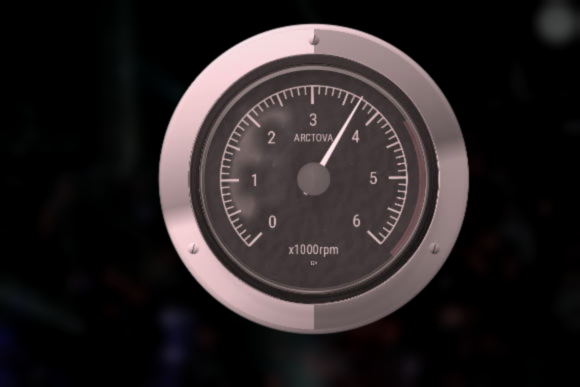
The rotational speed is 3700rpm
